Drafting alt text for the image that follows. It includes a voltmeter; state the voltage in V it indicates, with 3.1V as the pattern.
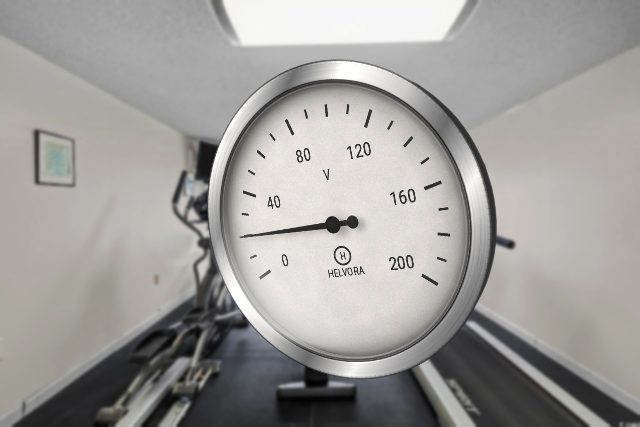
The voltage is 20V
